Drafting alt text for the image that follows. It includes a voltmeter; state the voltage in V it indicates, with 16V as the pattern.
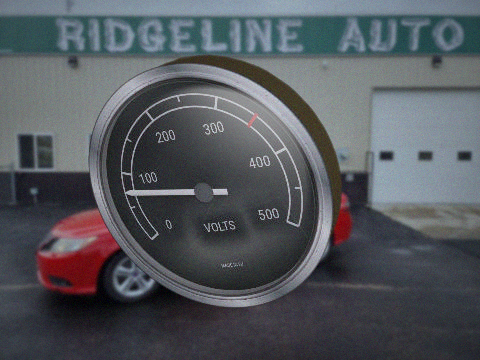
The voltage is 75V
